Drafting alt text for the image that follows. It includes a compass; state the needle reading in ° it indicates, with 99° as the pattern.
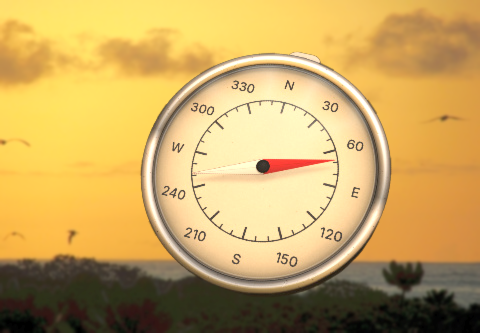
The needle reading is 70°
